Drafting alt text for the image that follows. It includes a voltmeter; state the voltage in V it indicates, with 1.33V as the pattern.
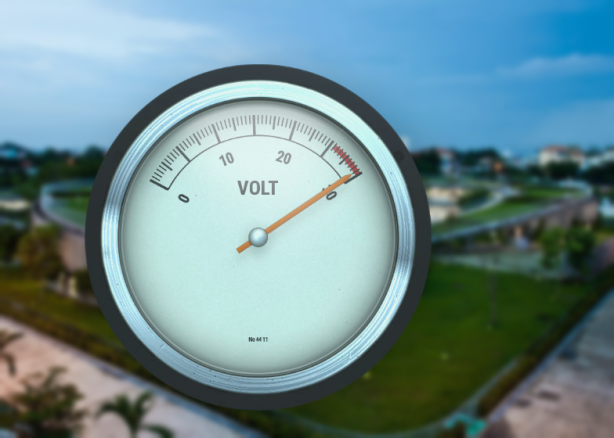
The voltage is 29.5V
